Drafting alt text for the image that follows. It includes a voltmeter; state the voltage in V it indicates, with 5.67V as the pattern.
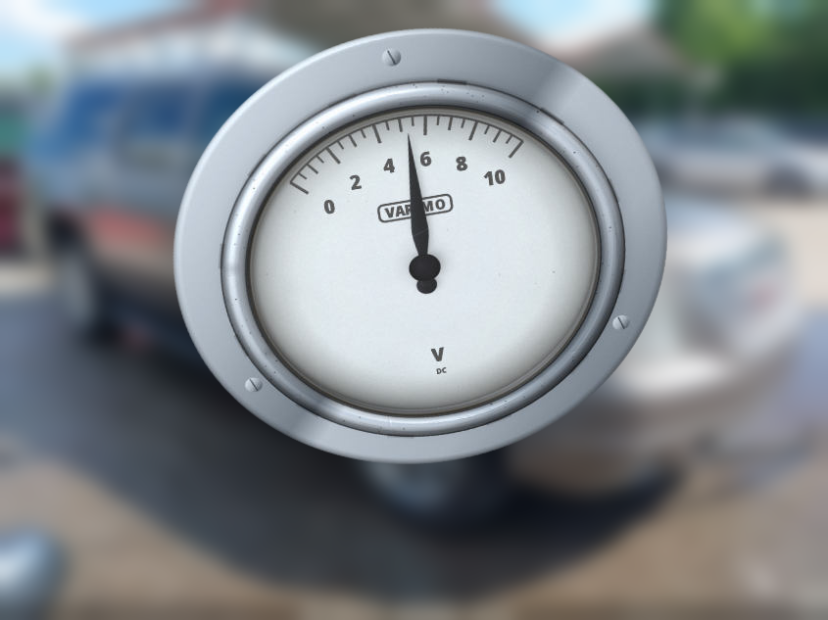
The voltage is 5.25V
